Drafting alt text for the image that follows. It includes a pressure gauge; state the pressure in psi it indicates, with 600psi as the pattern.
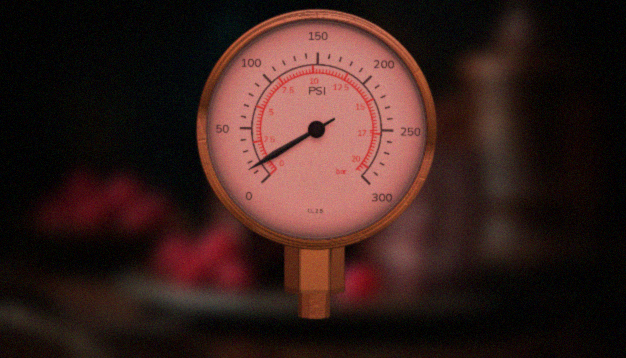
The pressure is 15psi
